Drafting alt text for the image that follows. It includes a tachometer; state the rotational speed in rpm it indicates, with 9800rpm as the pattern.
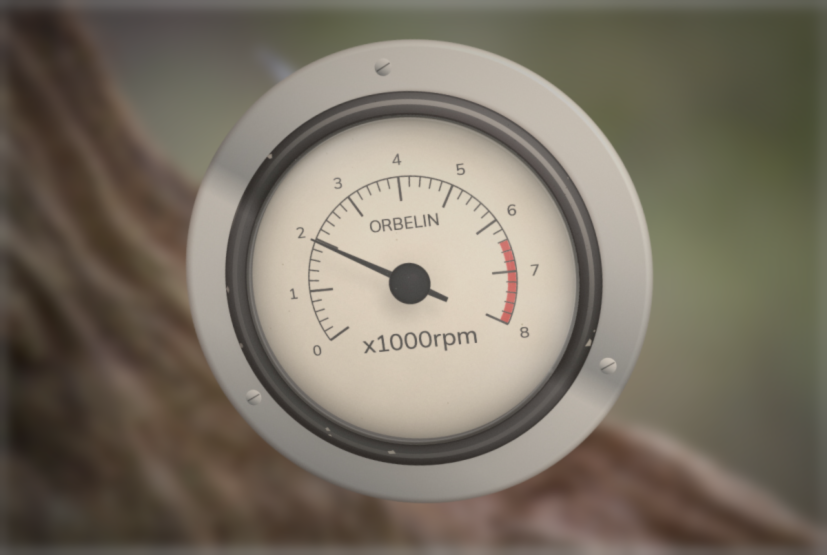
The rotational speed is 2000rpm
